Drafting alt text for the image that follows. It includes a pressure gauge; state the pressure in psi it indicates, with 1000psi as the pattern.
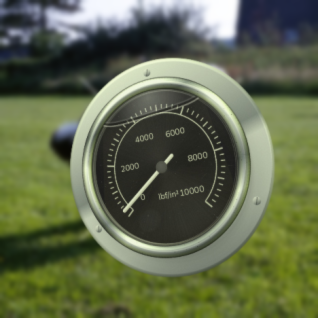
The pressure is 200psi
